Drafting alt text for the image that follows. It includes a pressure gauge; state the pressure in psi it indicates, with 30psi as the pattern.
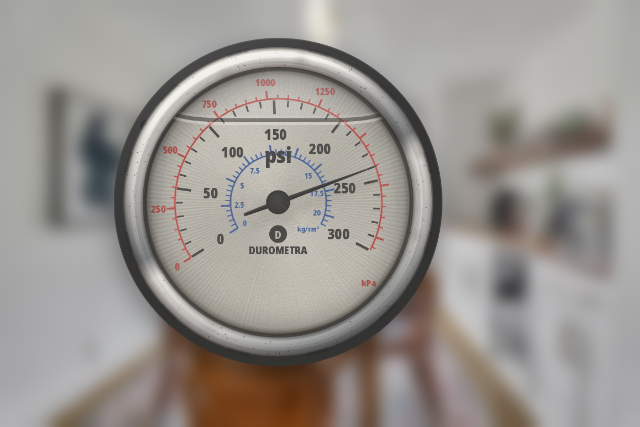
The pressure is 240psi
